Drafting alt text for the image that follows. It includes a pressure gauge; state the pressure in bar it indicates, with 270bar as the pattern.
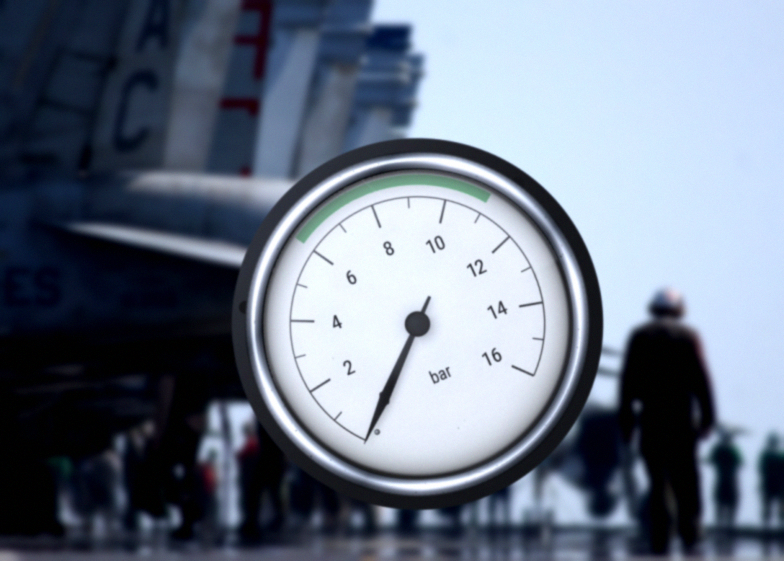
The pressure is 0bar
